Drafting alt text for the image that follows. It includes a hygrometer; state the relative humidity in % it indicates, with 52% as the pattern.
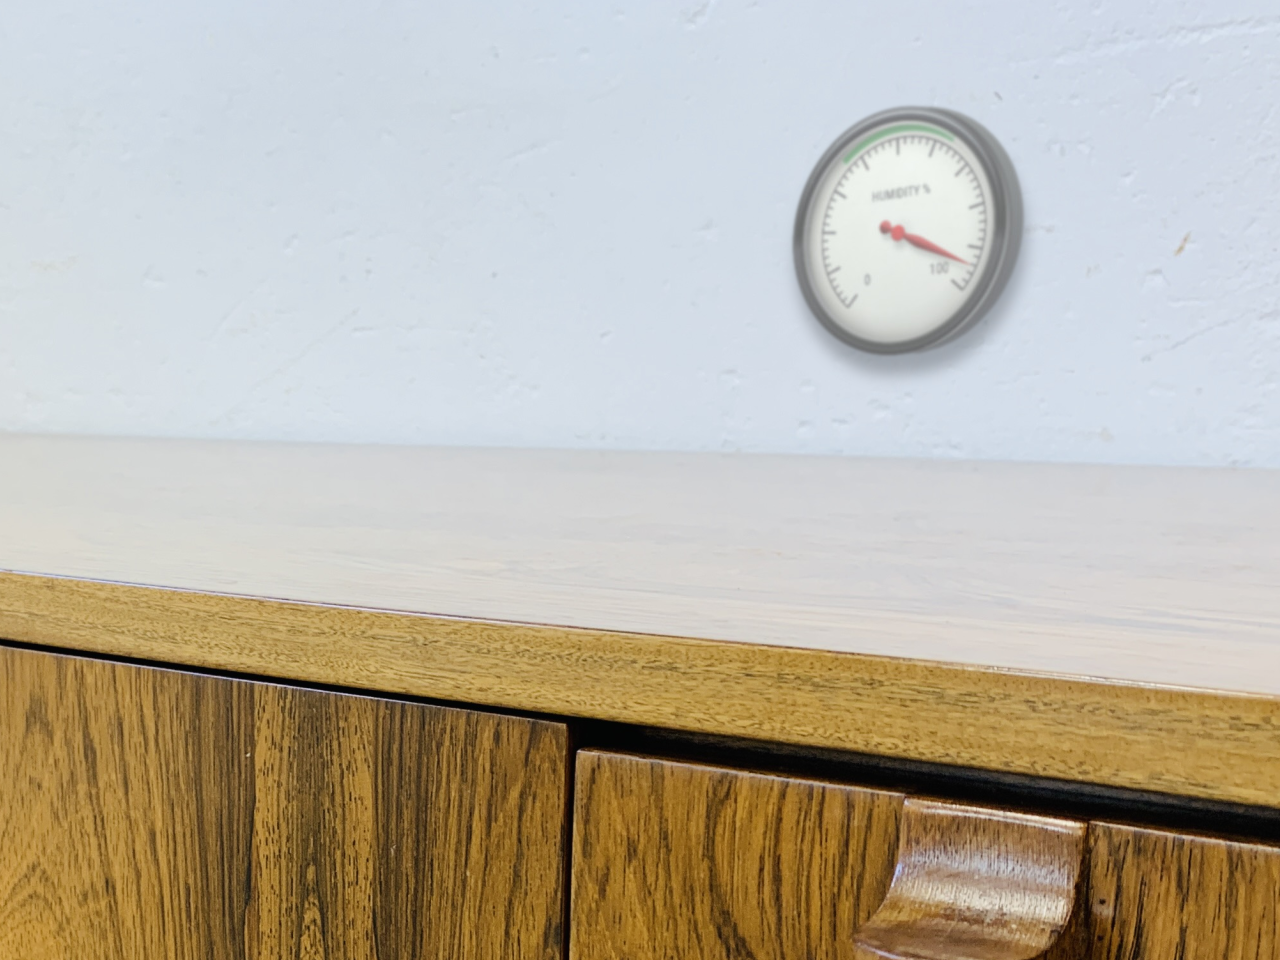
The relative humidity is 94%
